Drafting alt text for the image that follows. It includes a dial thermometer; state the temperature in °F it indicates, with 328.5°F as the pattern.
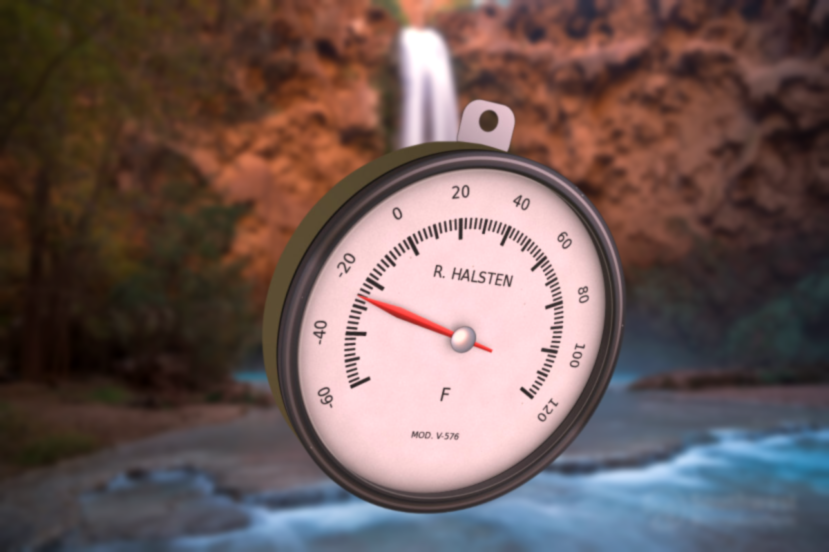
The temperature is -26°F
